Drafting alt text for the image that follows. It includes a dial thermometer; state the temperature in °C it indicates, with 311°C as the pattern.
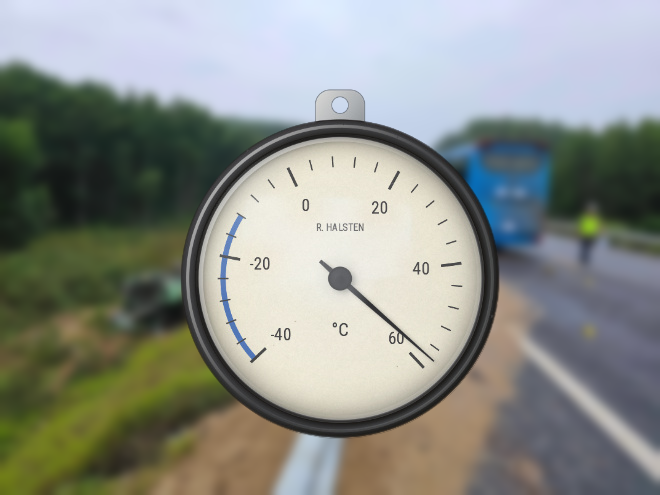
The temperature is 58°C
